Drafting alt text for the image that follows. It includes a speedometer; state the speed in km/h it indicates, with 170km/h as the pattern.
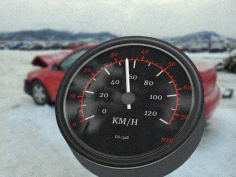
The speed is 55km/h
